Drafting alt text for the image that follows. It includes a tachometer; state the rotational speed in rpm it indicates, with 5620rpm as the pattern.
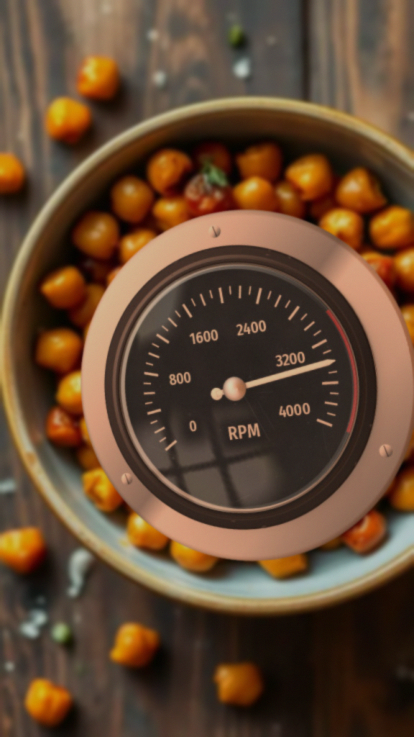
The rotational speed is 3400rpm
